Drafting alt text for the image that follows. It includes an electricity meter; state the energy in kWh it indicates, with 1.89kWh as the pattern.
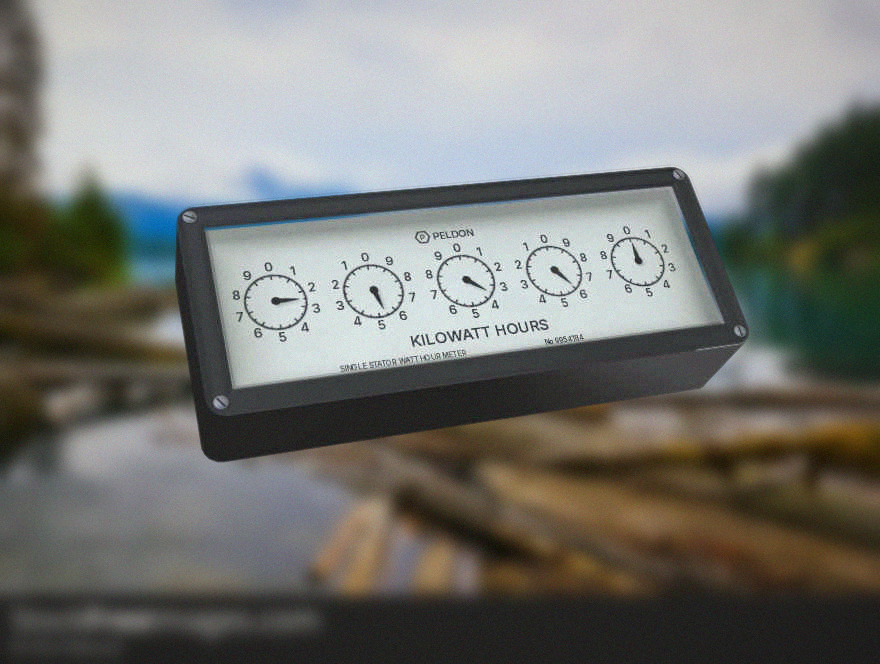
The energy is 25360kWh
